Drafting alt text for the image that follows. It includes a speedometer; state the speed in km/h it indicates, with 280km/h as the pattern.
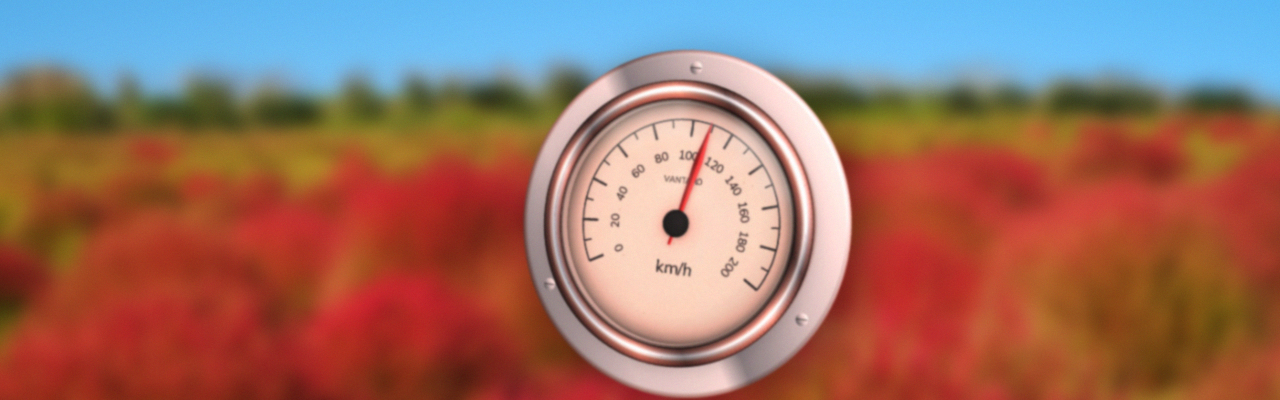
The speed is 110km/h
